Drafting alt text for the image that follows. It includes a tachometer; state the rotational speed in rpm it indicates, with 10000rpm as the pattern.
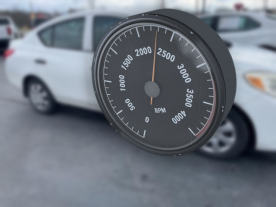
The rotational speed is 2300rpm
